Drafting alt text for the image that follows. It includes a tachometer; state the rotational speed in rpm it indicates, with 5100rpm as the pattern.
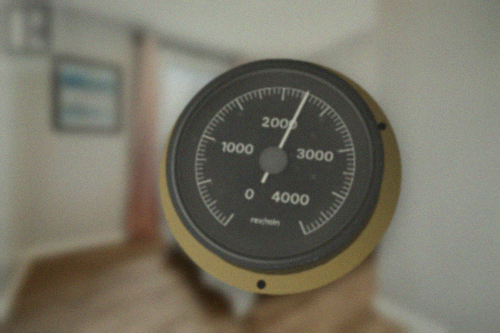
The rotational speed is 2250rpm
